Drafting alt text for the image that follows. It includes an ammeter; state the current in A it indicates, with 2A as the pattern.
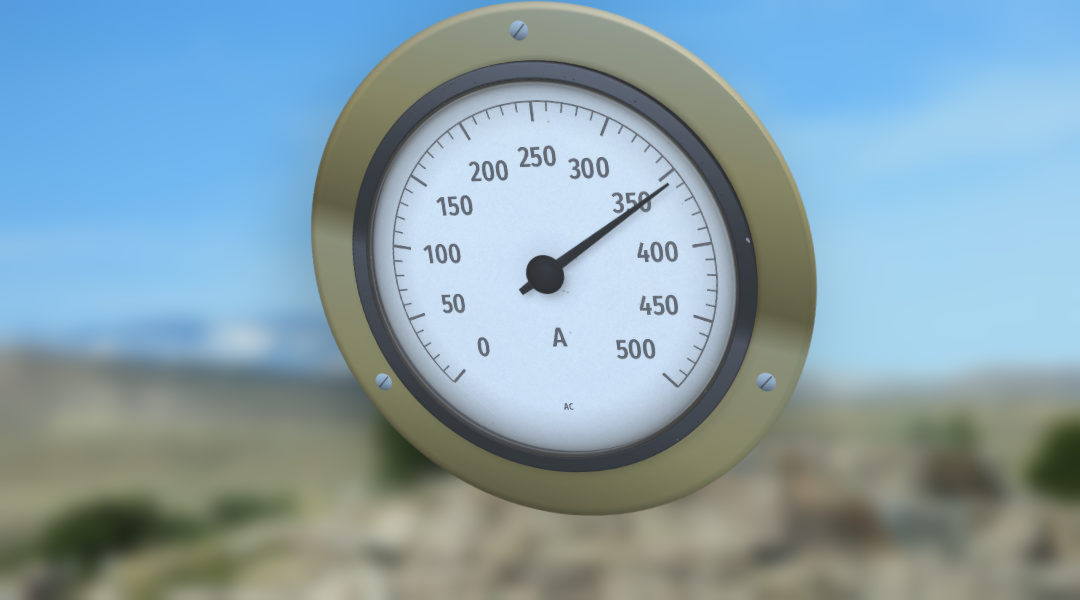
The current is 355A
